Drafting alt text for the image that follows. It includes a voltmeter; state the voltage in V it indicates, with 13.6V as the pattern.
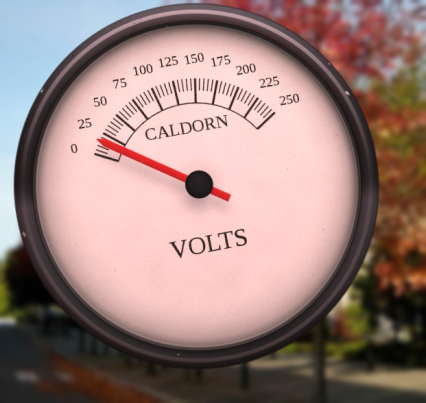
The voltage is 15V
